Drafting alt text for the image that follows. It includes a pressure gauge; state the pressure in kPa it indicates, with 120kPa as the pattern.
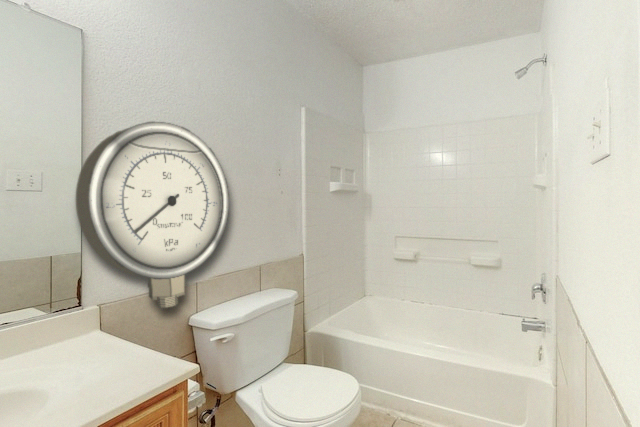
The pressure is 5kPa
